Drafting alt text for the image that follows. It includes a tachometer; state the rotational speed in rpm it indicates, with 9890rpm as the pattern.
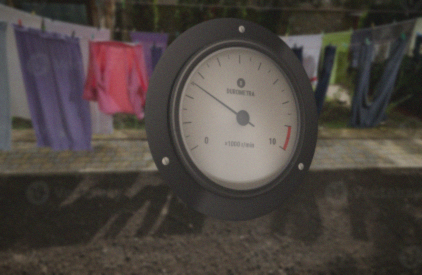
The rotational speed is 2500rpm
